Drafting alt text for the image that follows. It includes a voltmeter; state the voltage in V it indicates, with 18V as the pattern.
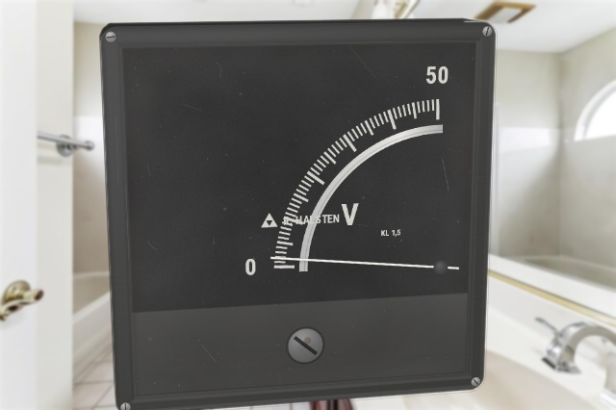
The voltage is 2V
